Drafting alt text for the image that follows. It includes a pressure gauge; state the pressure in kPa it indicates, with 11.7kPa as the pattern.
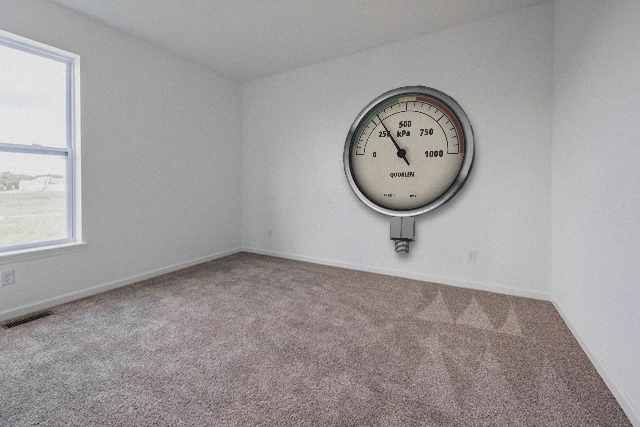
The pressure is 300kPa
